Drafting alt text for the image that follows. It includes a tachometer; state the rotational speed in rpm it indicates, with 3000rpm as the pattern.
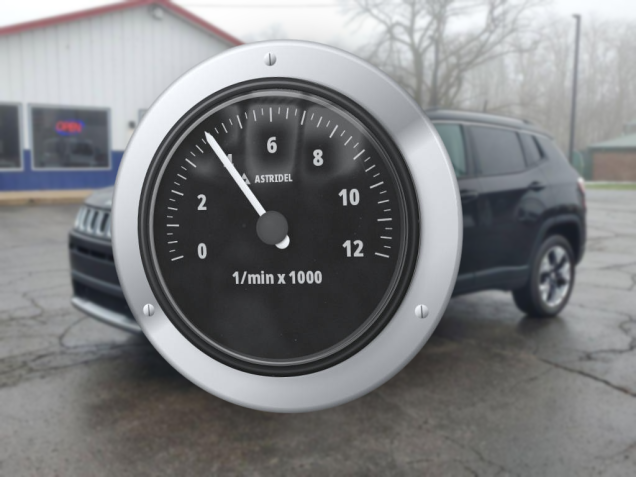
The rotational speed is 4000rpm
